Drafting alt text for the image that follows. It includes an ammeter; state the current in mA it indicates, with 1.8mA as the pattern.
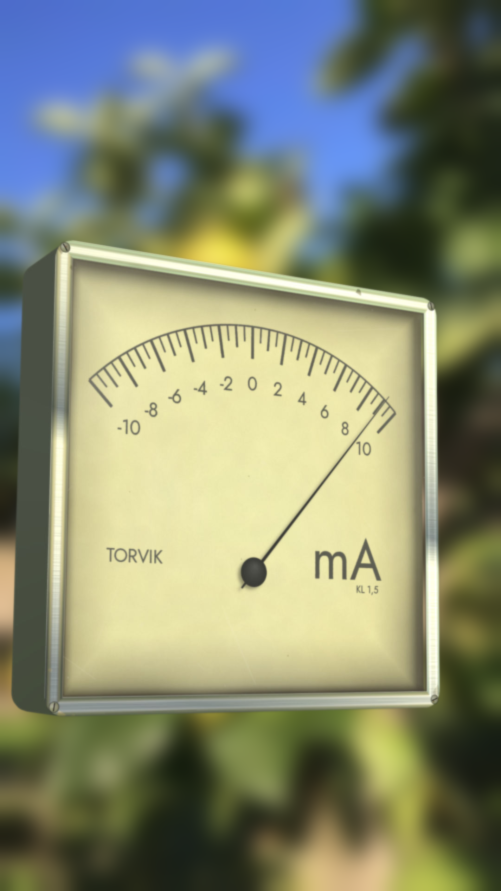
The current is 9mA
